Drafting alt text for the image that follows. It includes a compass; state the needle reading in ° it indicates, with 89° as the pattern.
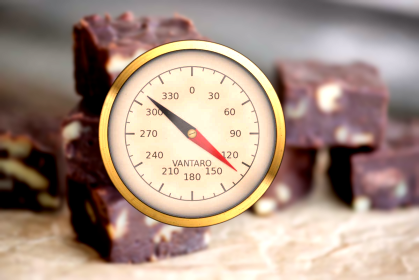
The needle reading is 130°
